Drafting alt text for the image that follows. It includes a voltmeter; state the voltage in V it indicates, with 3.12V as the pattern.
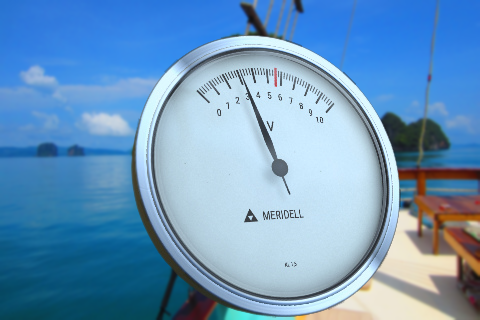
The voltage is 3V
